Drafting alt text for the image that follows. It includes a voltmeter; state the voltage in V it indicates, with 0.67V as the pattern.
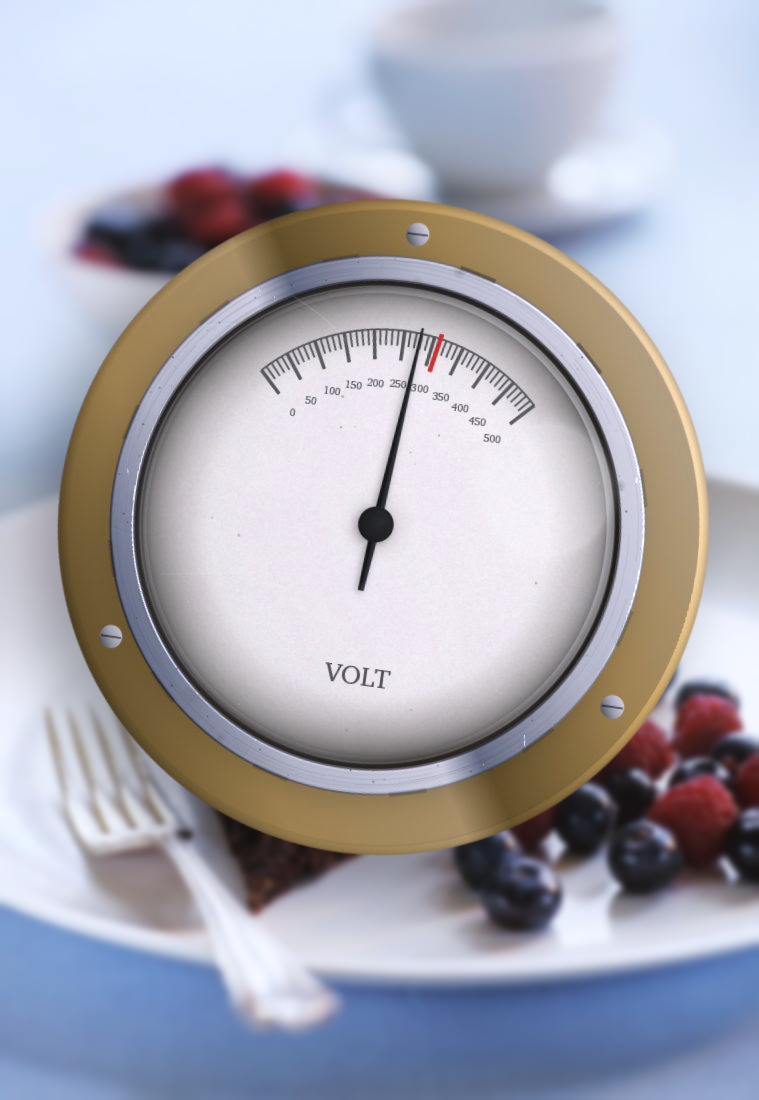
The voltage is 280V
